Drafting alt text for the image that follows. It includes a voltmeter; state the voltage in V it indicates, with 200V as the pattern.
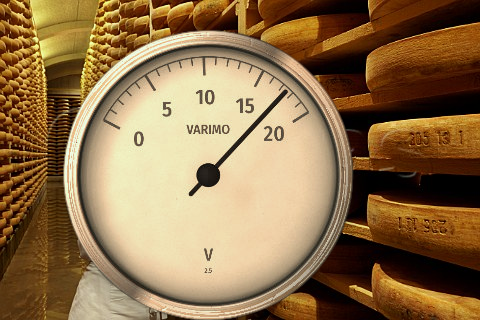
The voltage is 17.5V
